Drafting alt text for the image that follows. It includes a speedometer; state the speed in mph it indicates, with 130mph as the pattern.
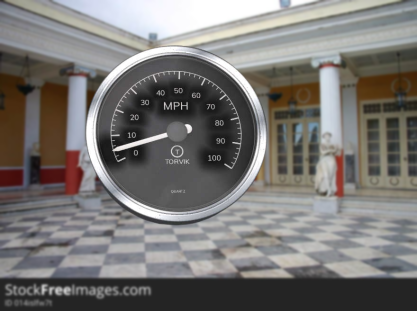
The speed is 4mph
